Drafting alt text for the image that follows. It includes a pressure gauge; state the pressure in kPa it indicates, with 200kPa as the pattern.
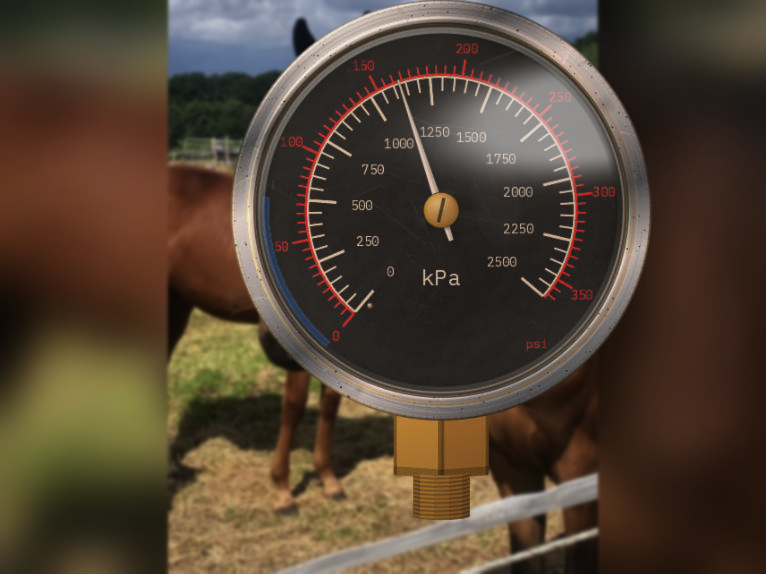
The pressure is 1125kPa
